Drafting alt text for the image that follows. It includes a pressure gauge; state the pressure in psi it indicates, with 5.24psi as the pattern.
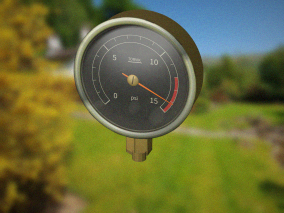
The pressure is 14psi
